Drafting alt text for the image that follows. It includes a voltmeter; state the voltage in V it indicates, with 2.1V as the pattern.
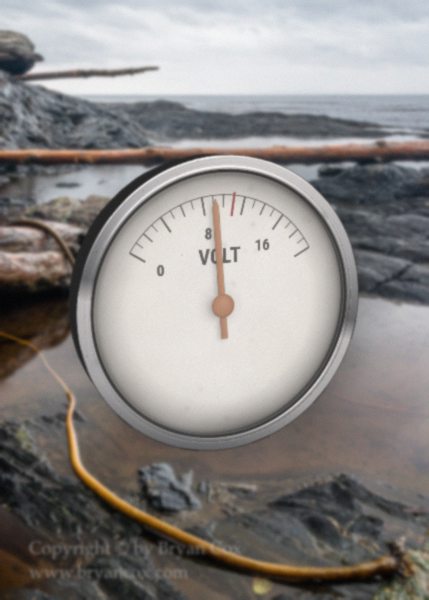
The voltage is 9V
